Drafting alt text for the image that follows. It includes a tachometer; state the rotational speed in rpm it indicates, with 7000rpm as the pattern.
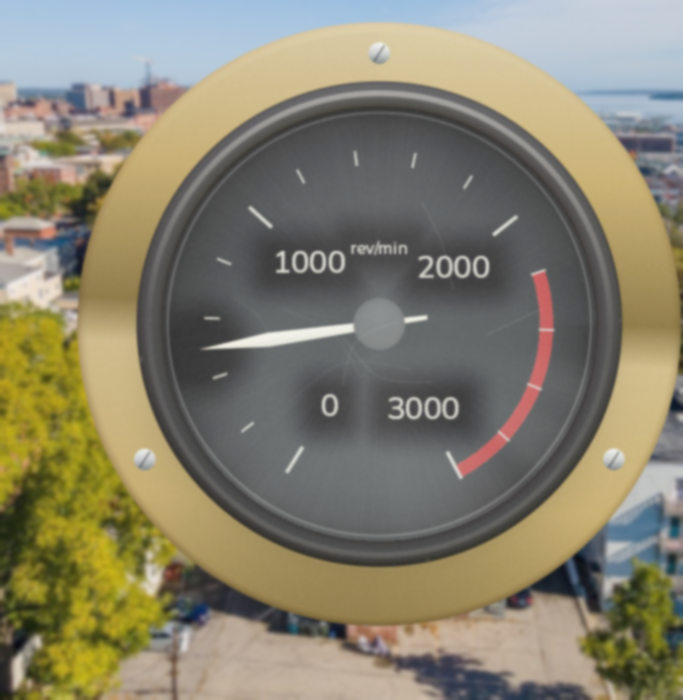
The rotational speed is 500rpm
